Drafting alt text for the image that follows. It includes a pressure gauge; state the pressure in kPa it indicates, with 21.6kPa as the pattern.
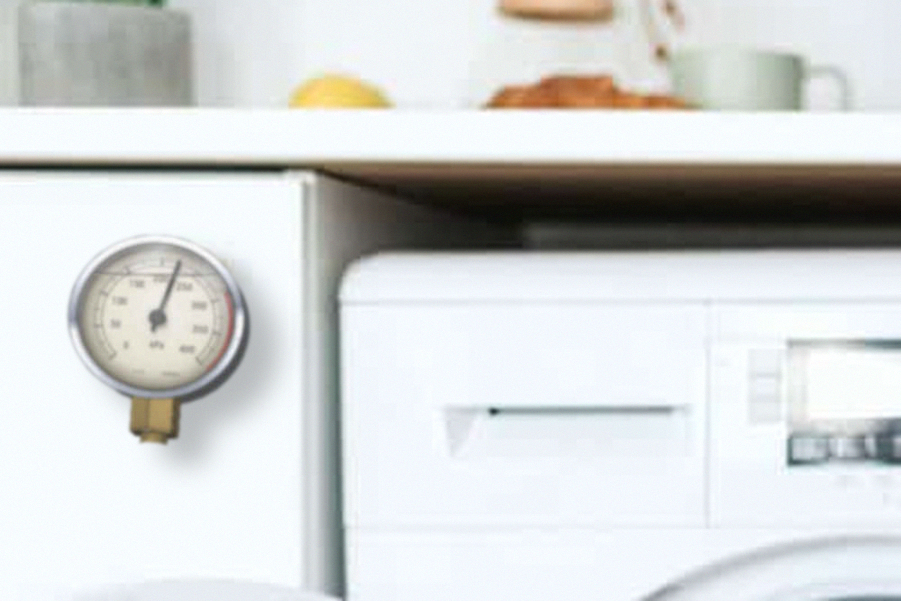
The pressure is 225kPa
